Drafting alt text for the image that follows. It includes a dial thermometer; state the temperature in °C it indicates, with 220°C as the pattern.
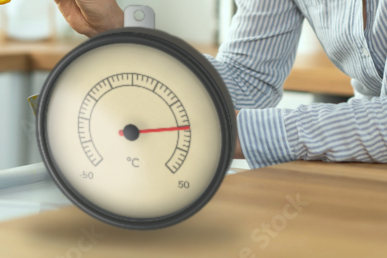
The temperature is 30°C
